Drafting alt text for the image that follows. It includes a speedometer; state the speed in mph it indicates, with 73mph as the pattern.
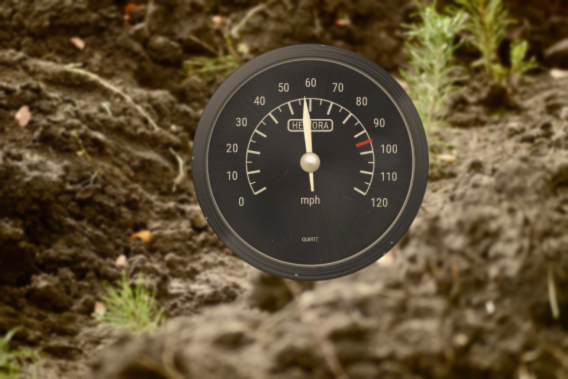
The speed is 57.5mph
